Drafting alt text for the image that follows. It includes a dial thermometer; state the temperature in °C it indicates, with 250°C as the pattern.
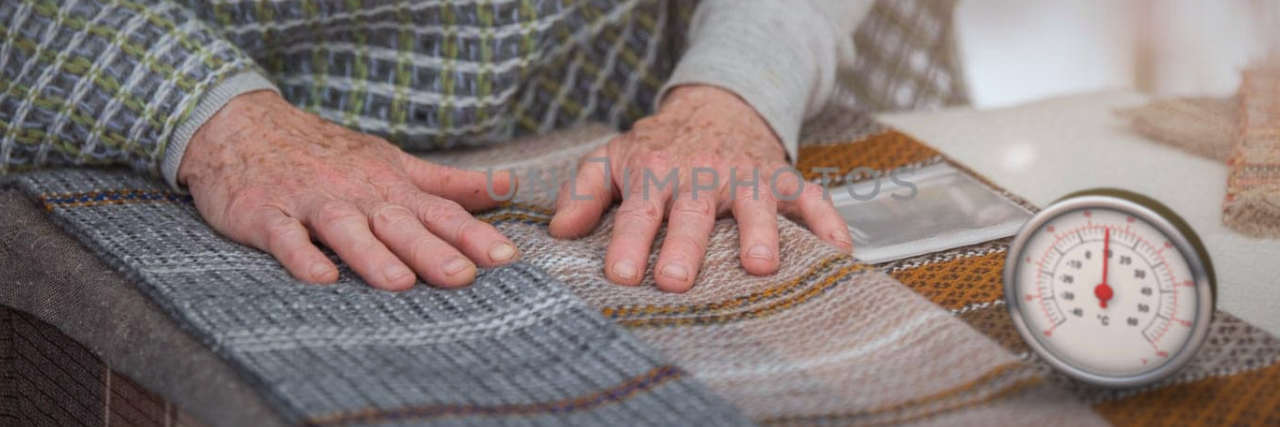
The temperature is 10°C
